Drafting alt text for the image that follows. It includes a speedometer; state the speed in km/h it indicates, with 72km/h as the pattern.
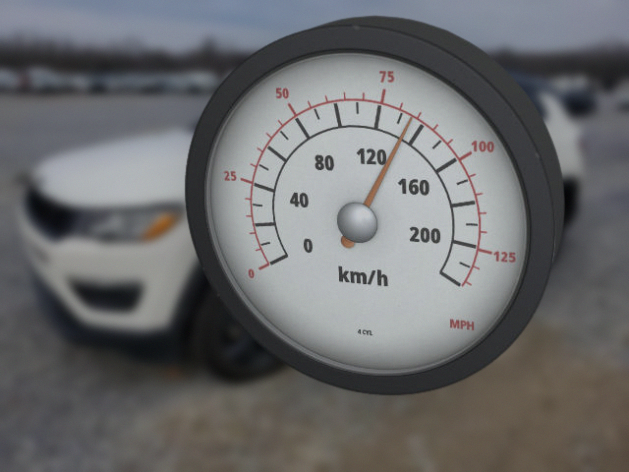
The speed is 135km/h
